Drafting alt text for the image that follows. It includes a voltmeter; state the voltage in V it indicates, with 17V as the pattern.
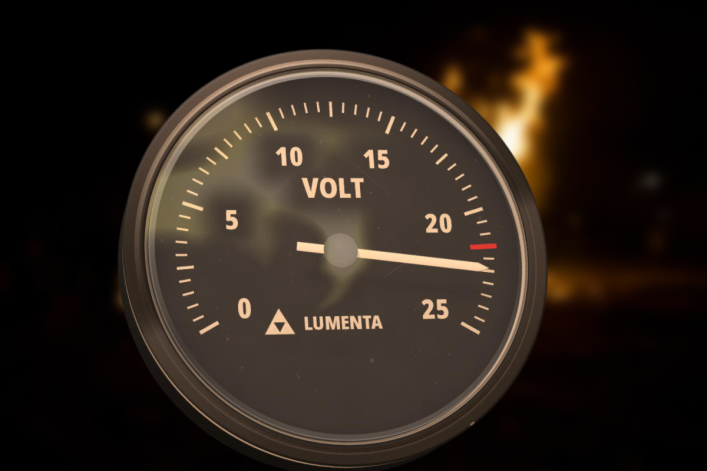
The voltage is 22.5V
